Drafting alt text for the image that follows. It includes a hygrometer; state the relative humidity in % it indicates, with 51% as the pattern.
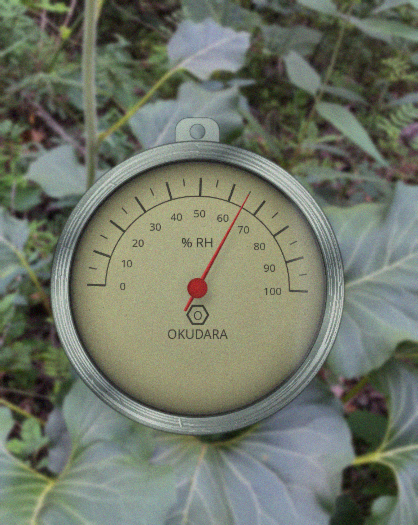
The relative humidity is 65%
